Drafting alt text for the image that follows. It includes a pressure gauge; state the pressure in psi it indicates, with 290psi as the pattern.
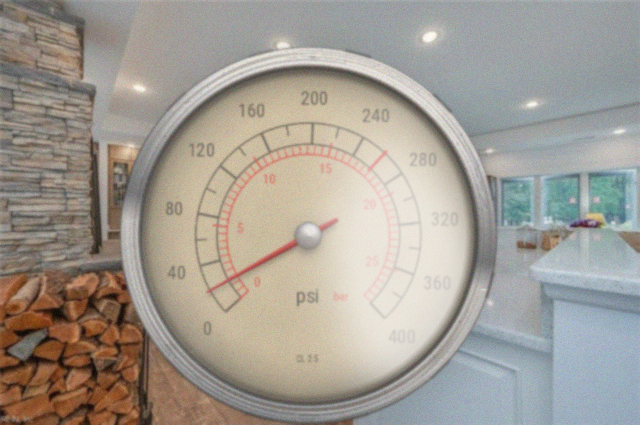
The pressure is 20psi
